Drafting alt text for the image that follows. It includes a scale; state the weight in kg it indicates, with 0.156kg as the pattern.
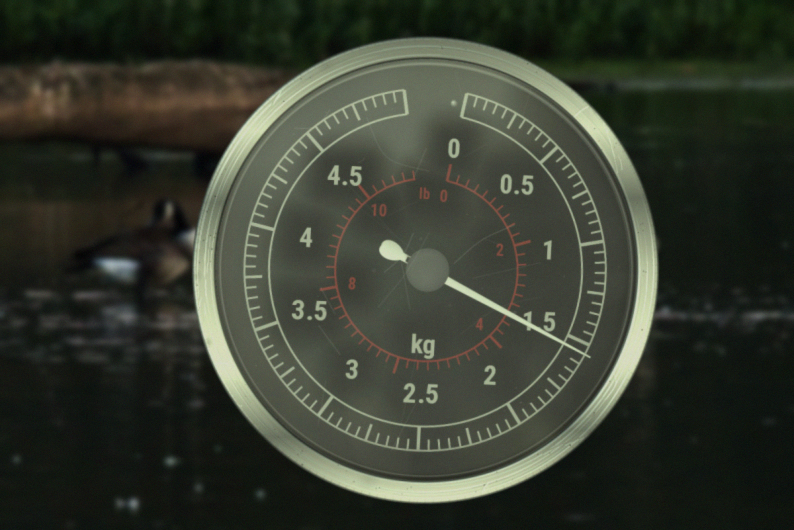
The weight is 1.55kg
